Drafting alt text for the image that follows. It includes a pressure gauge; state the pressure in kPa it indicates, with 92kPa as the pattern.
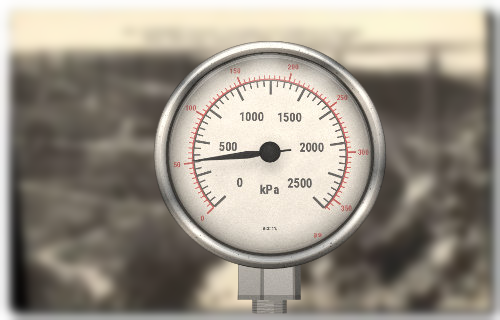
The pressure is 350kPa
